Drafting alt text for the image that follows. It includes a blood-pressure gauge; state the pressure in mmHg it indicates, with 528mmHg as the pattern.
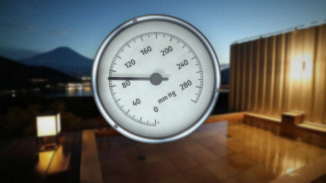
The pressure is 90mmHg
